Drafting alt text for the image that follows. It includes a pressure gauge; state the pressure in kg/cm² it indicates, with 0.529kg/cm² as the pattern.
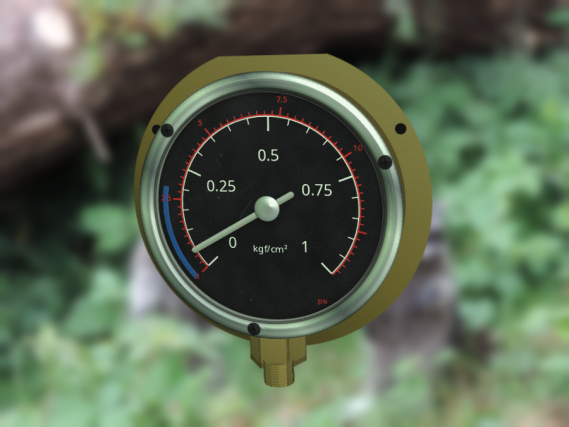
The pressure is 0.05kg/cm²
